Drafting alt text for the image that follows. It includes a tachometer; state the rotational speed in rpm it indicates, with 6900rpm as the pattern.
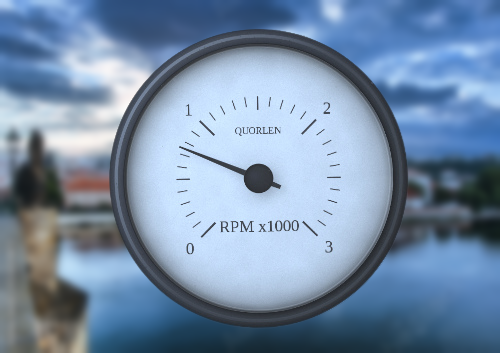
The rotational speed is 750rpm
